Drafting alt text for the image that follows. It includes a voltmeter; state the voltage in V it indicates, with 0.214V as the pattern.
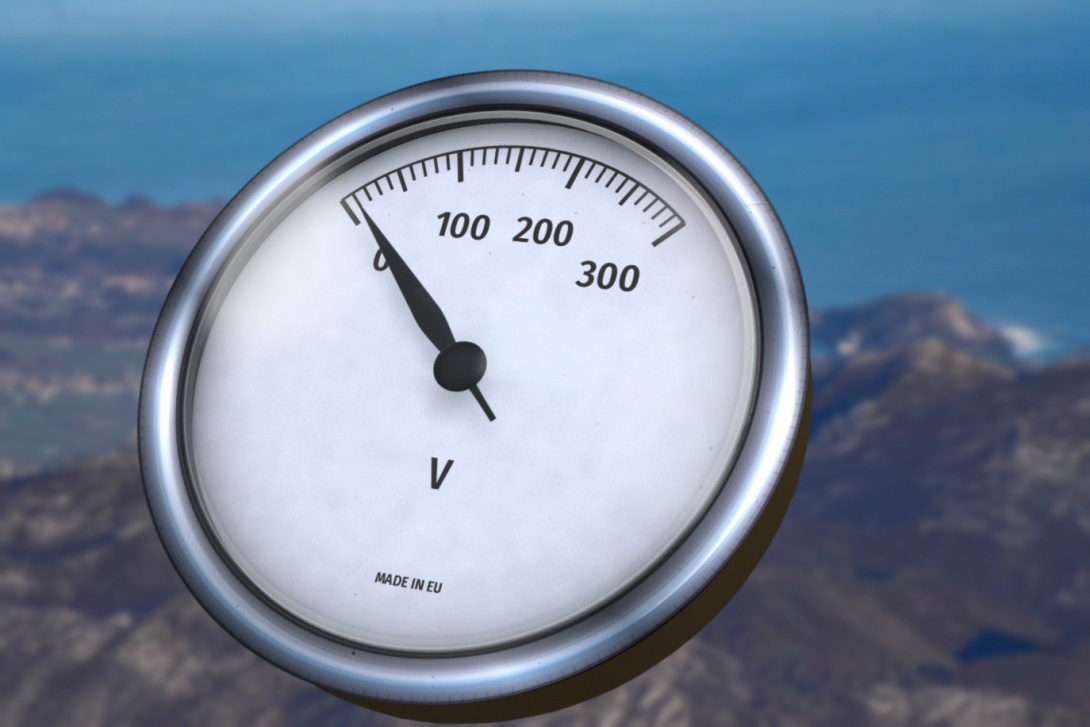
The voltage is 10V
